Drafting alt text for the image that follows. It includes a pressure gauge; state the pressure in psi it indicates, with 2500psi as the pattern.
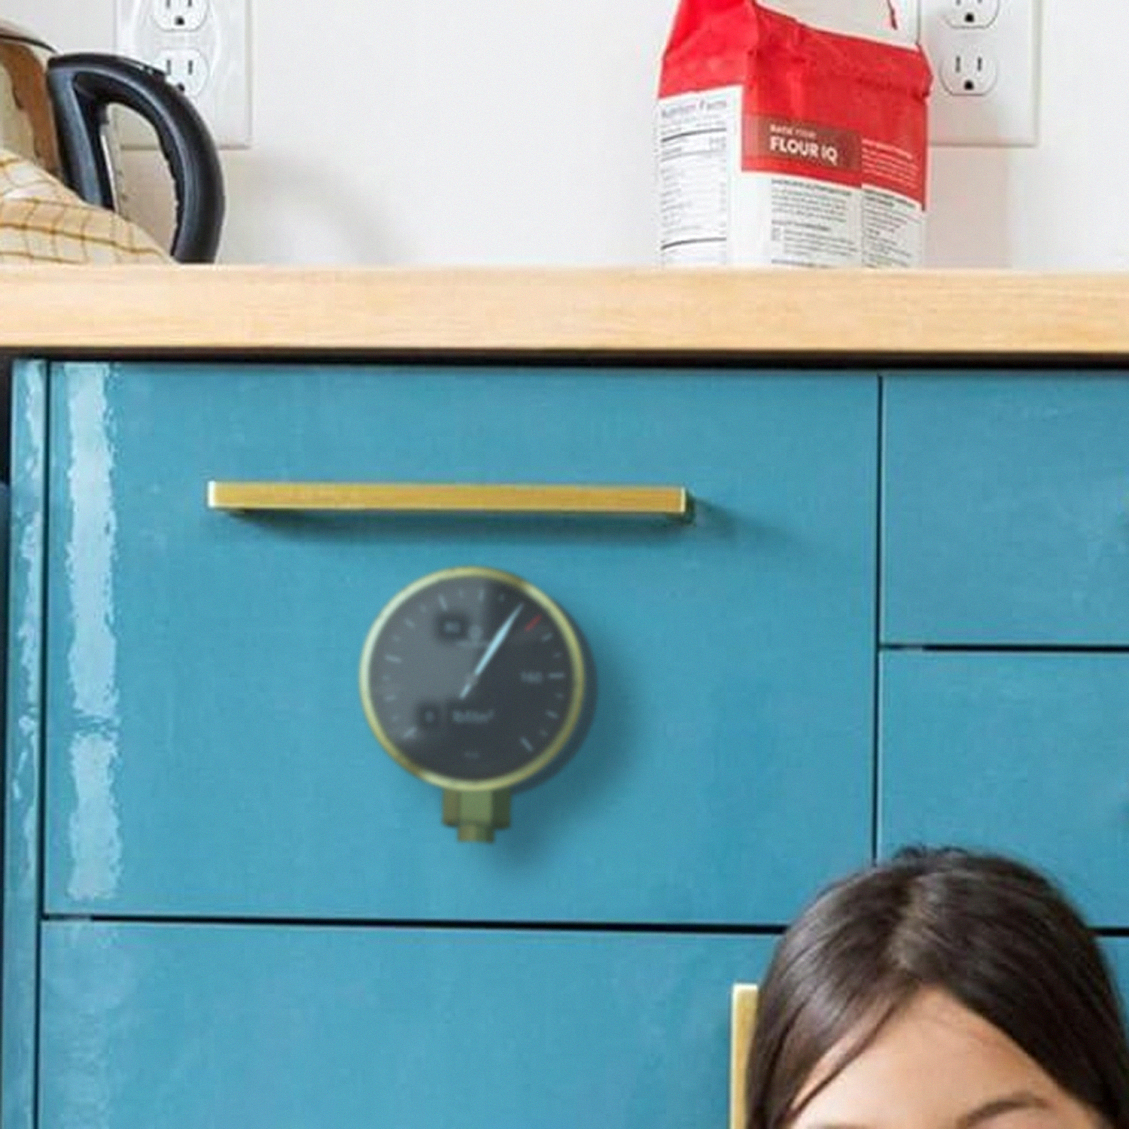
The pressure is 120psi
